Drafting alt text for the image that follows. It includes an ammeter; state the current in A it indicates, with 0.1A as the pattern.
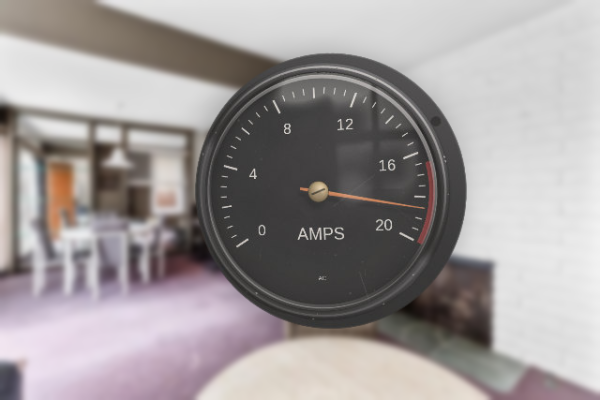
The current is 18.5A
